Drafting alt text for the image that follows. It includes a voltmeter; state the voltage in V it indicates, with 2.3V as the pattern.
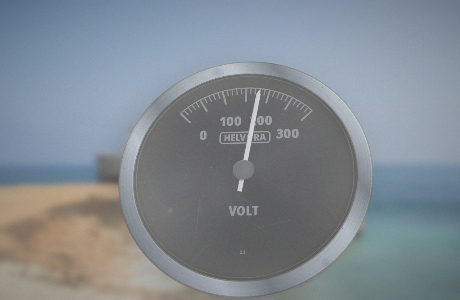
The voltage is 180V
